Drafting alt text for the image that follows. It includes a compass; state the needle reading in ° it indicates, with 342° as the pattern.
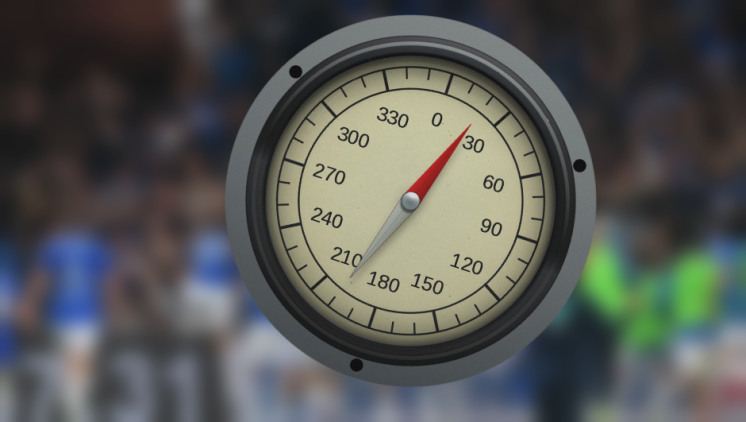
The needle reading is 20°
